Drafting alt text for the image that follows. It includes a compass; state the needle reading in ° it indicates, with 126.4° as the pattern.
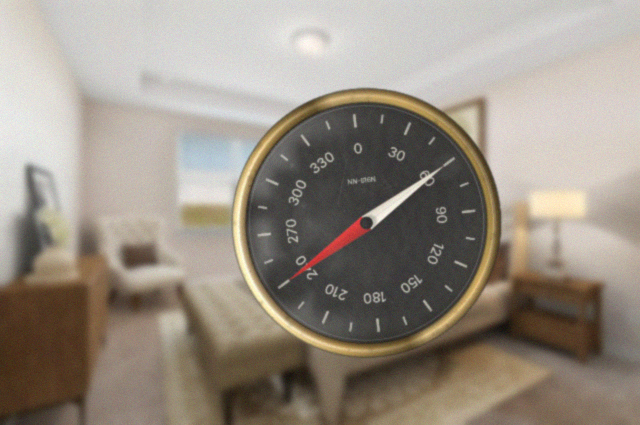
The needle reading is 240°
